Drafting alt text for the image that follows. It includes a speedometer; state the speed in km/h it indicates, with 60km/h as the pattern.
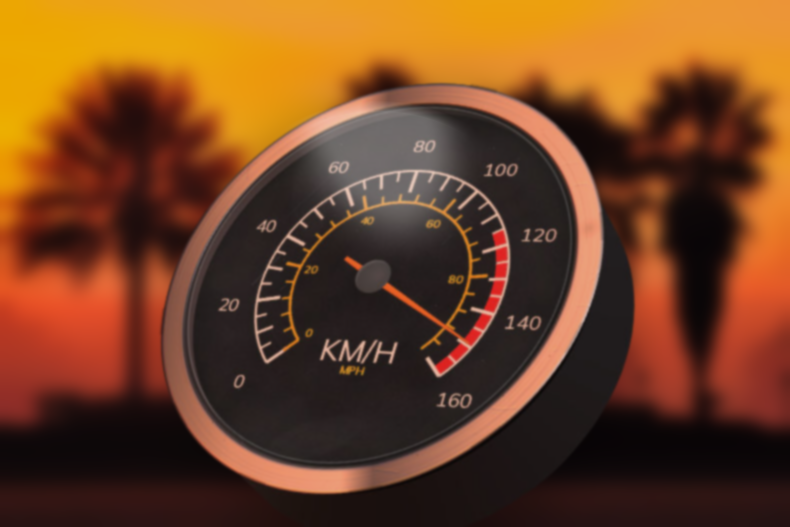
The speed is 150km/h
